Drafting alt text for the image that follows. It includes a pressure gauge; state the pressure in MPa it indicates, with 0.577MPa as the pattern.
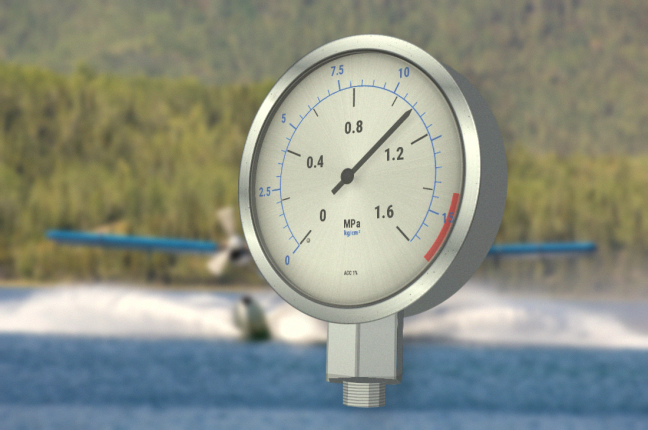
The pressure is 1.1MPa
